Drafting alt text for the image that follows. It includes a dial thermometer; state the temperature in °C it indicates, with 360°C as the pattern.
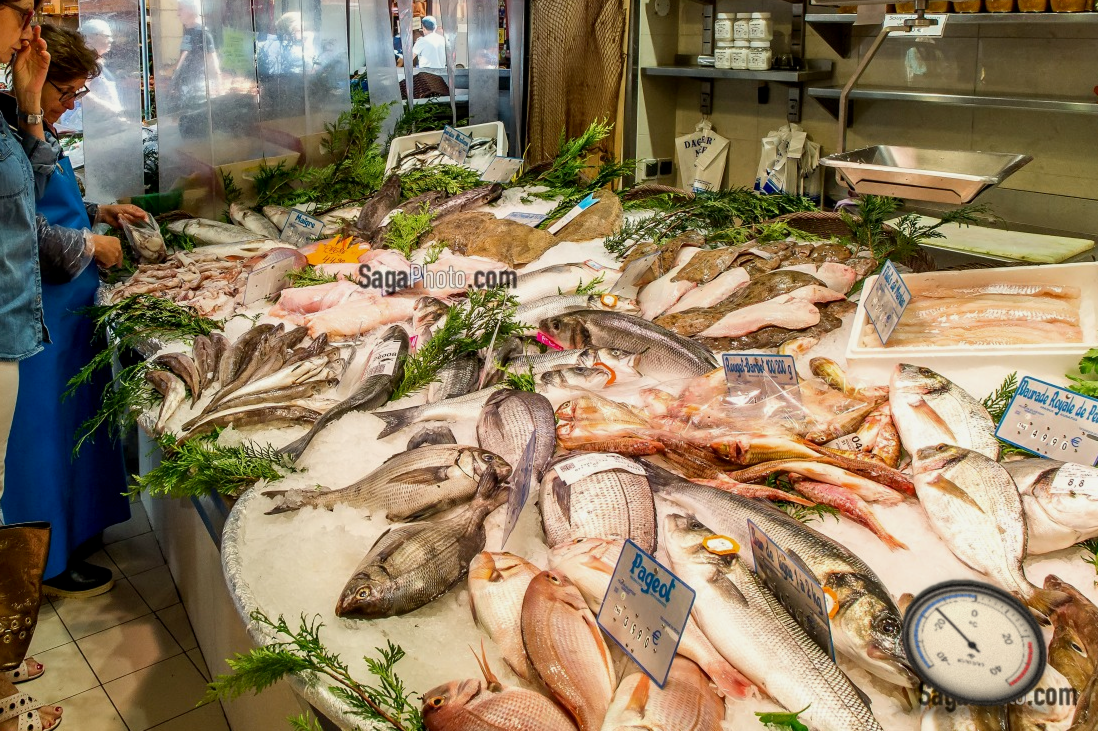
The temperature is -14°C
